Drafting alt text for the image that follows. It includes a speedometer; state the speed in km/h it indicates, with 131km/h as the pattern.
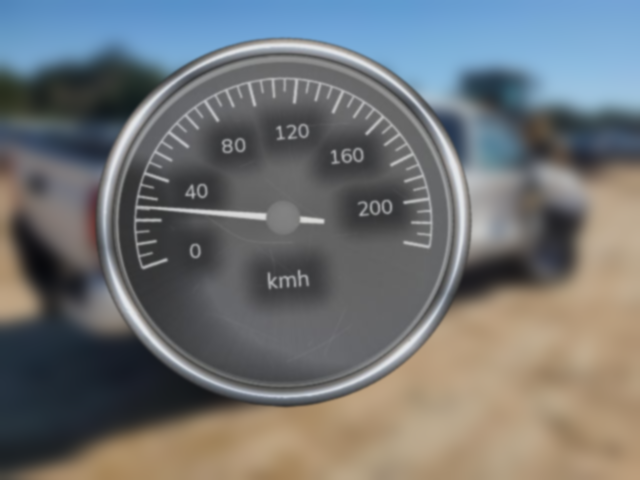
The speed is 25km/h
